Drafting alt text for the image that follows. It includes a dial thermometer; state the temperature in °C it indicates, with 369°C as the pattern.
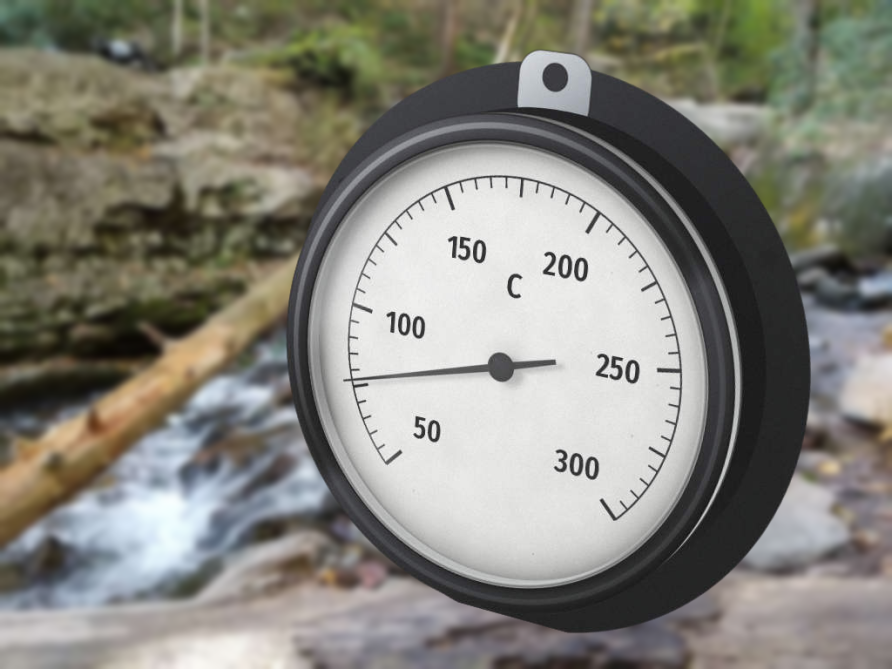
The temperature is 77.5°C
